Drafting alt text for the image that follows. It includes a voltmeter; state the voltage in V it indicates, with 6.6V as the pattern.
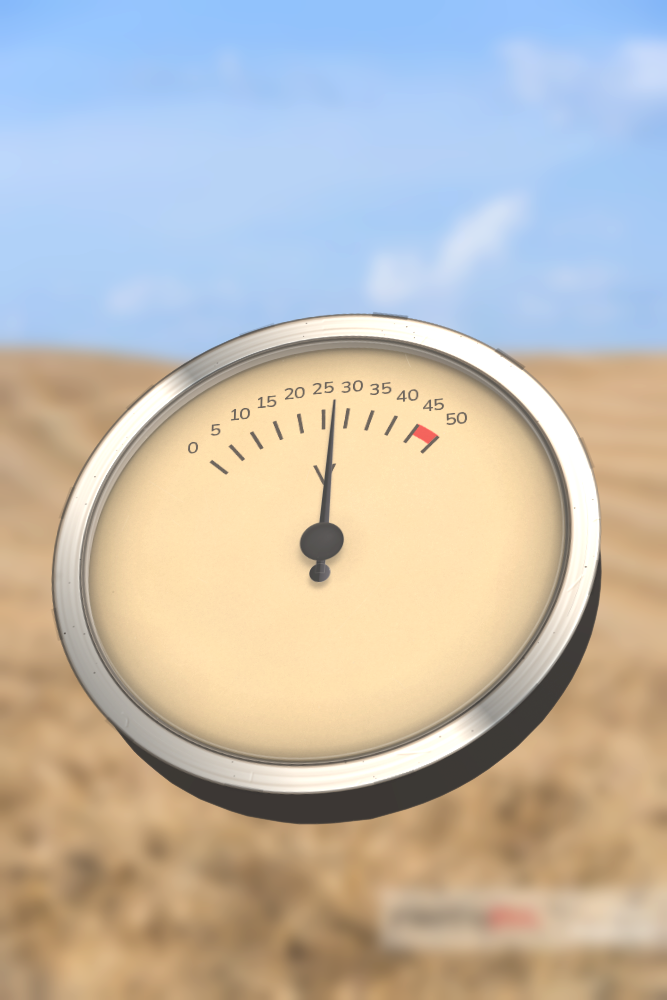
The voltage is 27.5V
